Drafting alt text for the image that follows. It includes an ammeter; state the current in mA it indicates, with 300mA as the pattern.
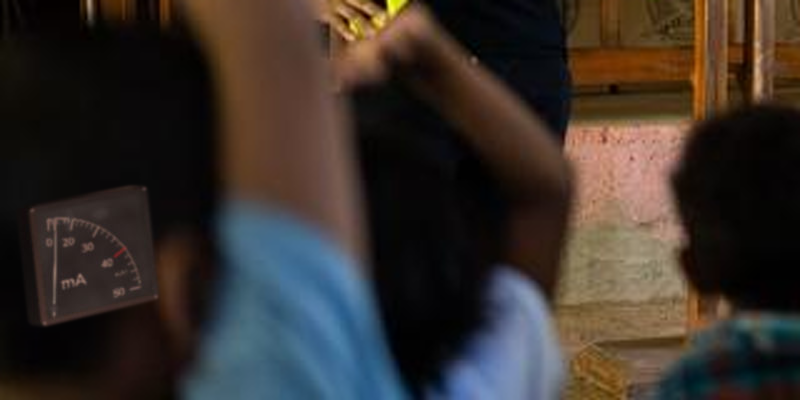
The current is 10mA
